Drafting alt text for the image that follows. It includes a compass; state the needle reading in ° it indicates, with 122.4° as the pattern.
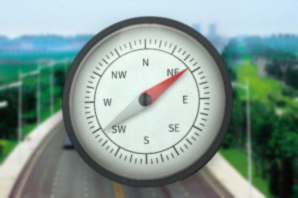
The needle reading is 55°
